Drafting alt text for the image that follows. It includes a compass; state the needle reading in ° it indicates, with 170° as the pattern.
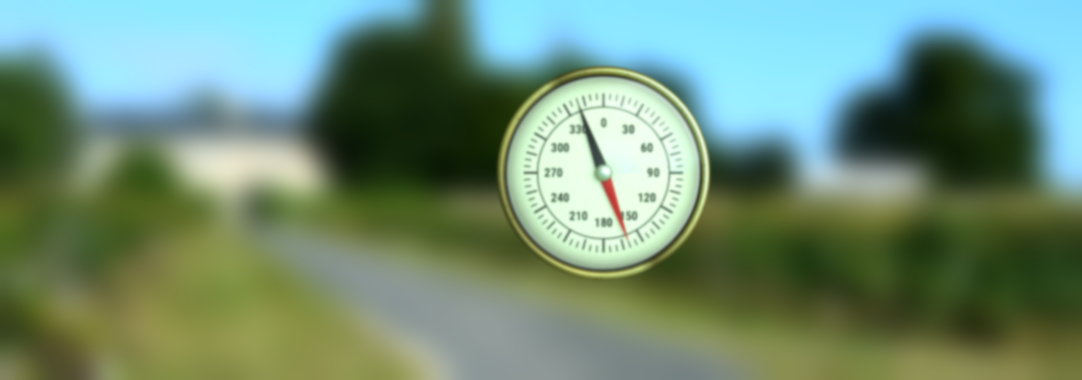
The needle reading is 160°
